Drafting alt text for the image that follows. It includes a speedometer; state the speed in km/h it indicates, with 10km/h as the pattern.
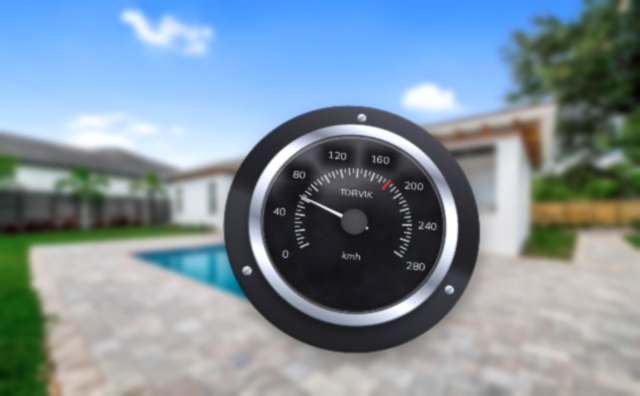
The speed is 60km/h
